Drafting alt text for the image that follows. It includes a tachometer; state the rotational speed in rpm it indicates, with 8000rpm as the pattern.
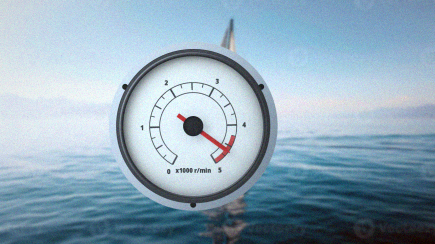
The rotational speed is 4625rpm
